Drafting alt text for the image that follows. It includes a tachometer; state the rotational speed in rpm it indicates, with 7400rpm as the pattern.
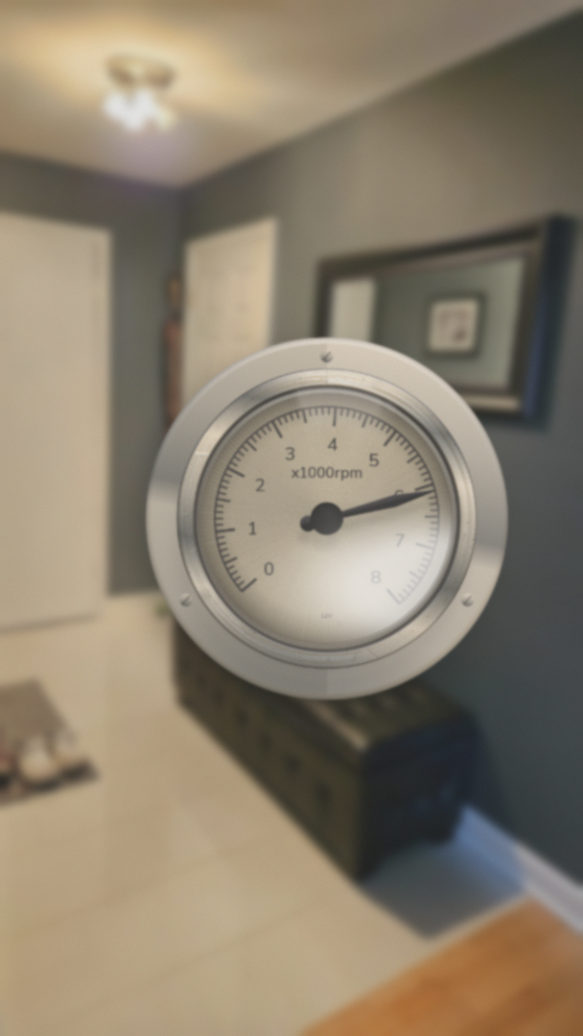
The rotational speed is 6100rpm
